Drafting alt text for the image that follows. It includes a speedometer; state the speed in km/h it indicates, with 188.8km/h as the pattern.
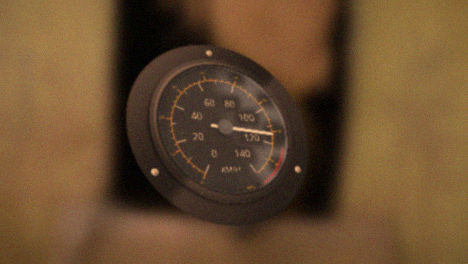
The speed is 115km/h
